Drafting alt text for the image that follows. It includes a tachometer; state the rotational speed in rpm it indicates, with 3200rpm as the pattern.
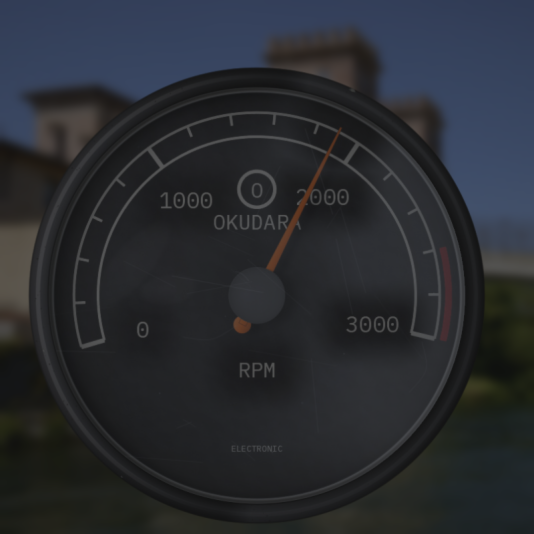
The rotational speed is 1900rpm
